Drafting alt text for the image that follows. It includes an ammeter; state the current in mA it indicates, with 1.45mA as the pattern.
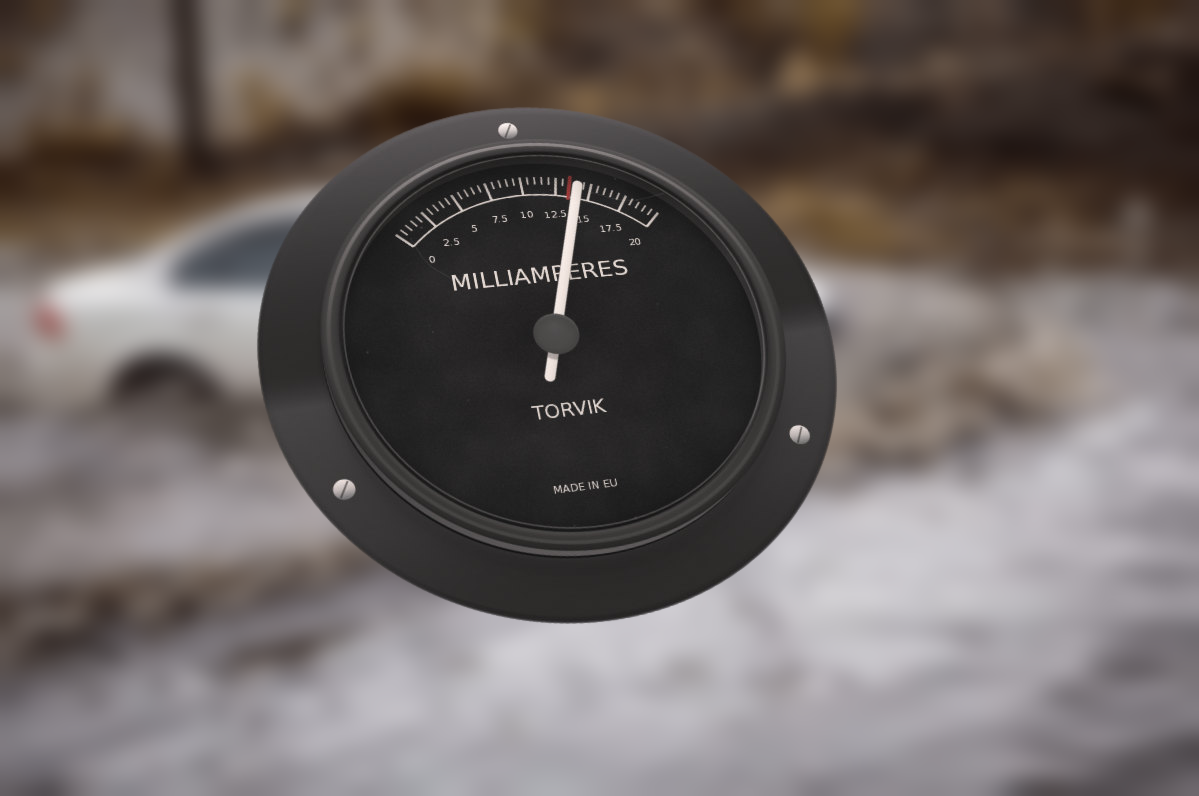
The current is 14mA
